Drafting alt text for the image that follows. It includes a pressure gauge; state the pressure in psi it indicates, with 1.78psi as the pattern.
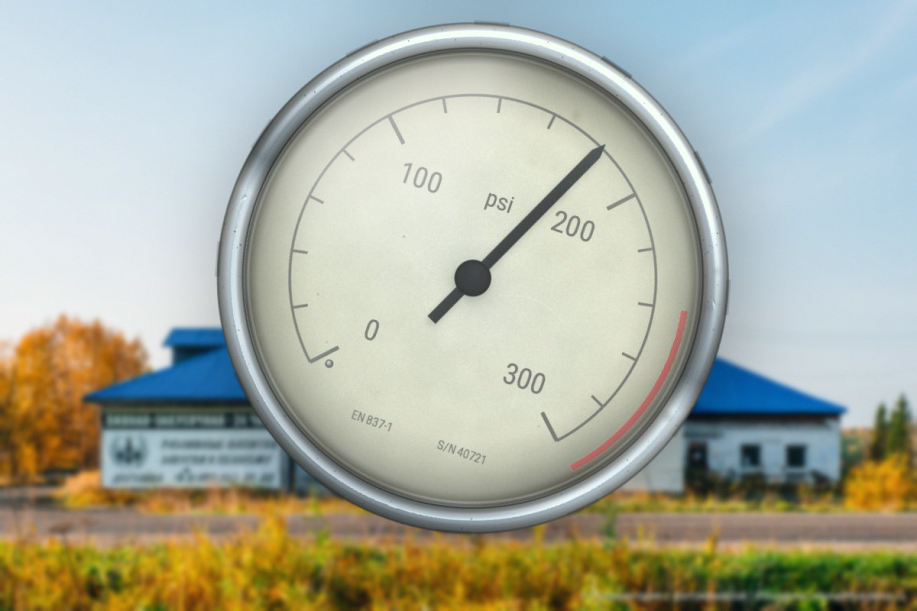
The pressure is 180psi
